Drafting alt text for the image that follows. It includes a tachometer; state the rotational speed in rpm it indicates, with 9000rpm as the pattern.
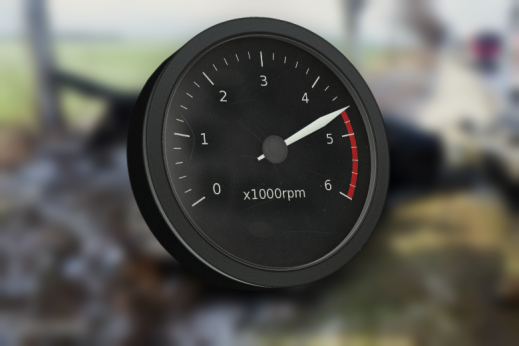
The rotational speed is 4600rpm
